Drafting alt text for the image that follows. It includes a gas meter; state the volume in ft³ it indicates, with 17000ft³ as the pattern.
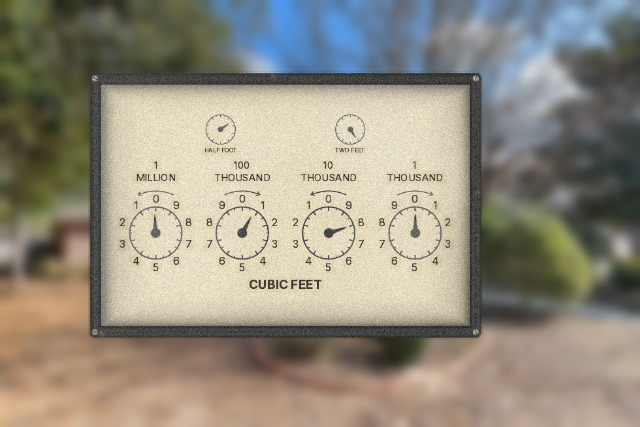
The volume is 8000ft³
